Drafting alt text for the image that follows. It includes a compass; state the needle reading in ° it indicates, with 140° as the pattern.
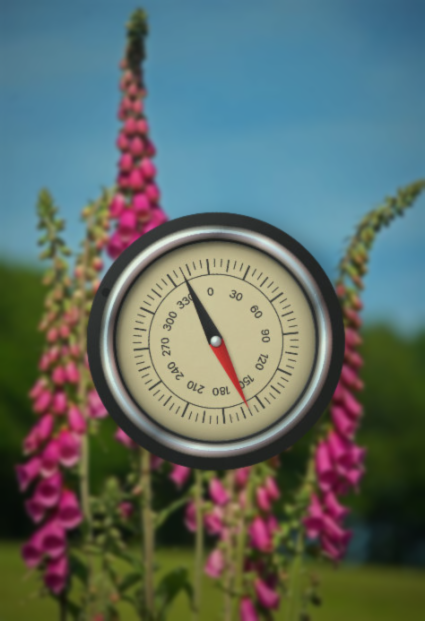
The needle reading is 160°
